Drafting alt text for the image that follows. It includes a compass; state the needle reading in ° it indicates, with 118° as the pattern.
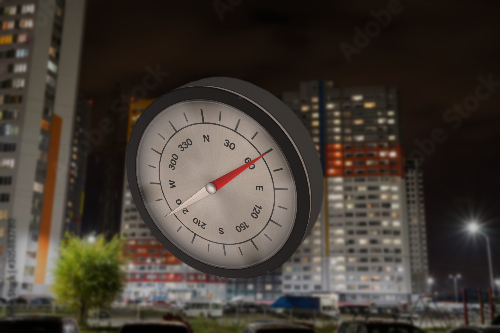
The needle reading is 60°
